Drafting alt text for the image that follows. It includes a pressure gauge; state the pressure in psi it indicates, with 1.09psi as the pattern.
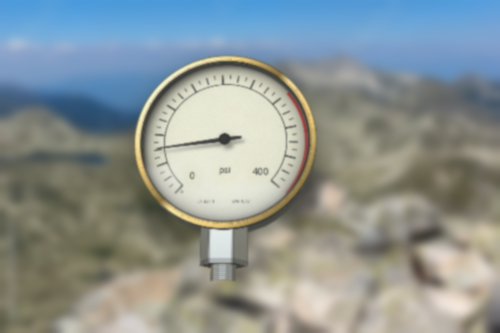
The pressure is 60psi
